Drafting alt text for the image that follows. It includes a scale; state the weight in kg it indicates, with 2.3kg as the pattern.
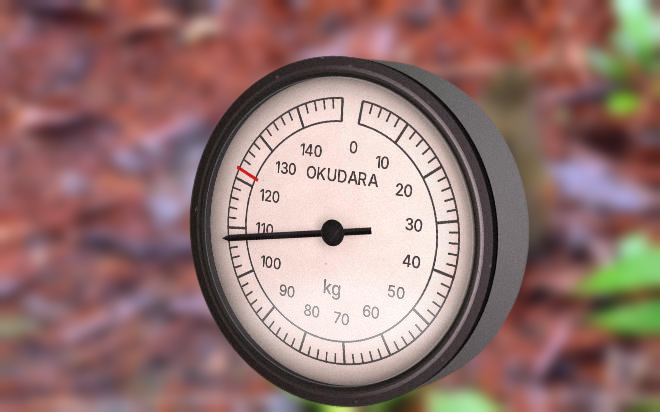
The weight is 108kg
